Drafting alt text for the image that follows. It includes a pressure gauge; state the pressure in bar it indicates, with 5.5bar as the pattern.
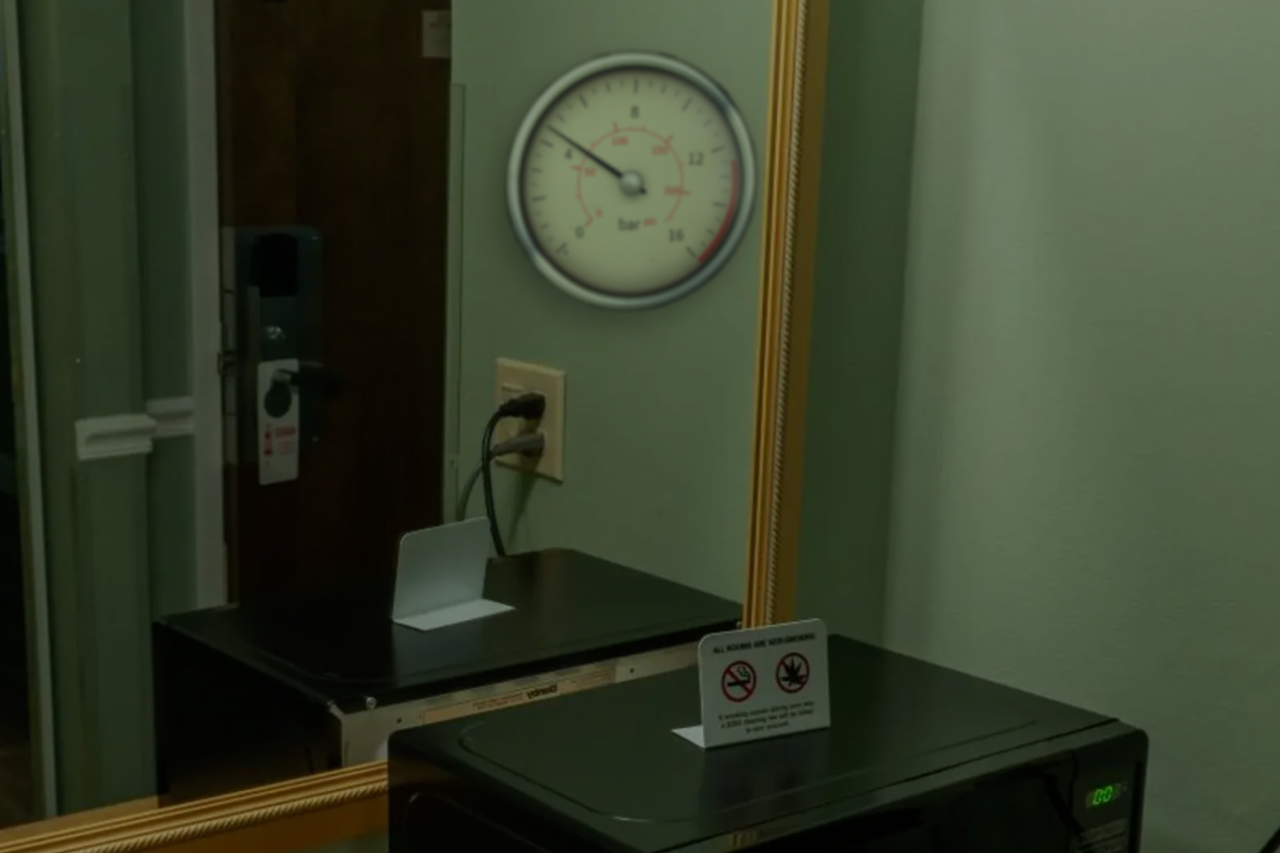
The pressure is 4.5bar
